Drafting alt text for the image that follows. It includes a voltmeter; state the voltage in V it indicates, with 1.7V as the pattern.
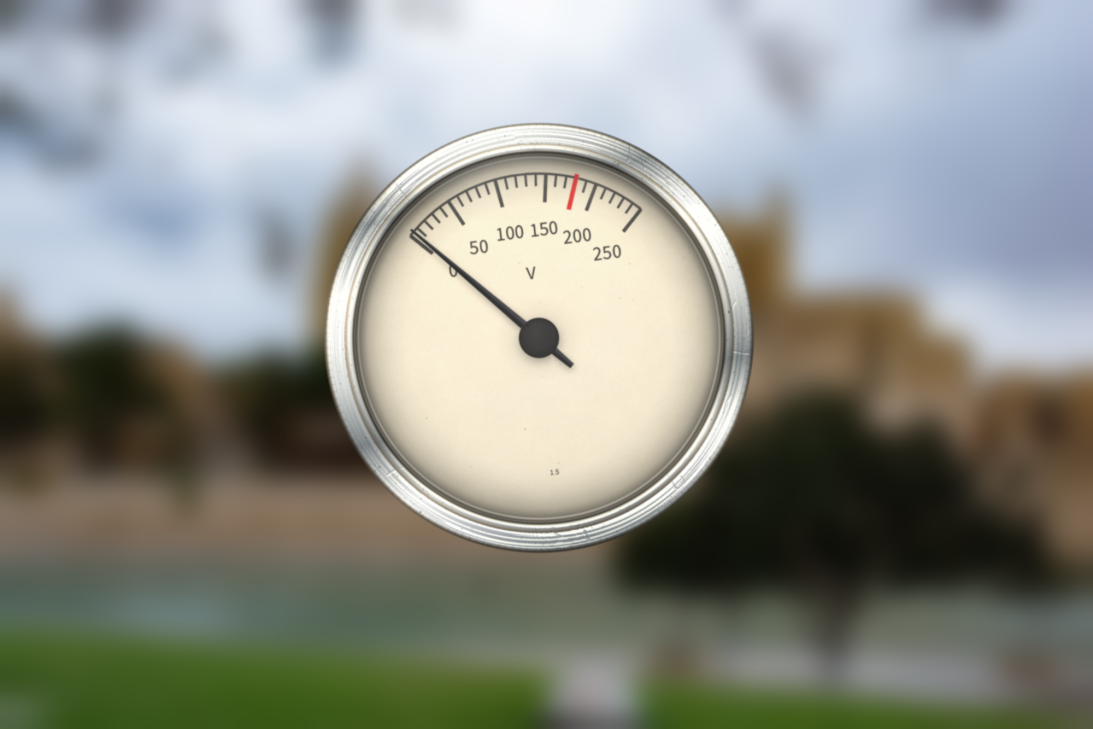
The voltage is 5V
